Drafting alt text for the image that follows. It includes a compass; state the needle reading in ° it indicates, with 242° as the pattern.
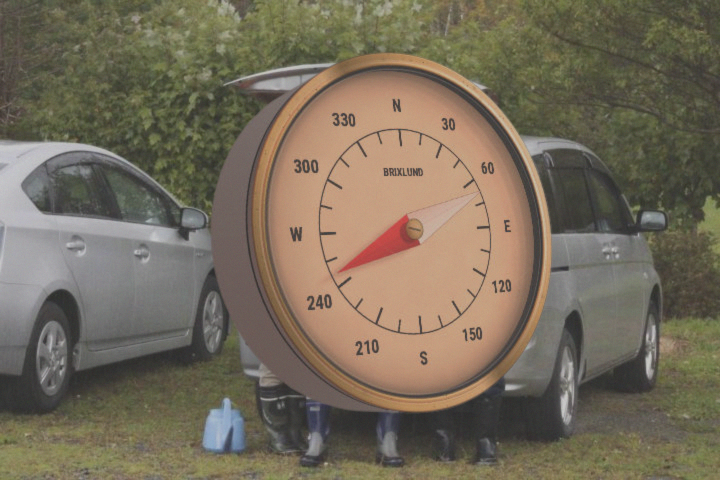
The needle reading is 247.5°
